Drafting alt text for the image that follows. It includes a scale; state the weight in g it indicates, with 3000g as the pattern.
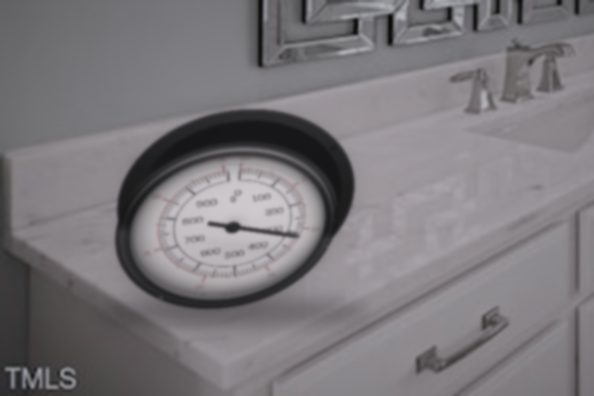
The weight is 300g
